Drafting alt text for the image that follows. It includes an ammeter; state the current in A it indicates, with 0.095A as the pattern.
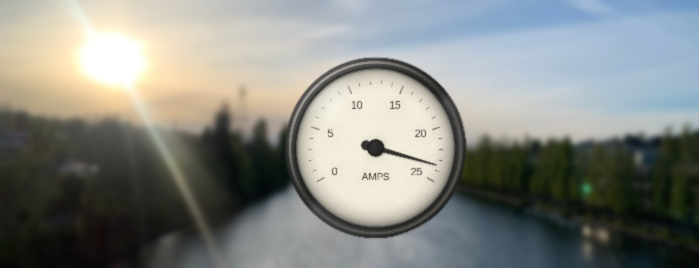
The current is 23.5A
